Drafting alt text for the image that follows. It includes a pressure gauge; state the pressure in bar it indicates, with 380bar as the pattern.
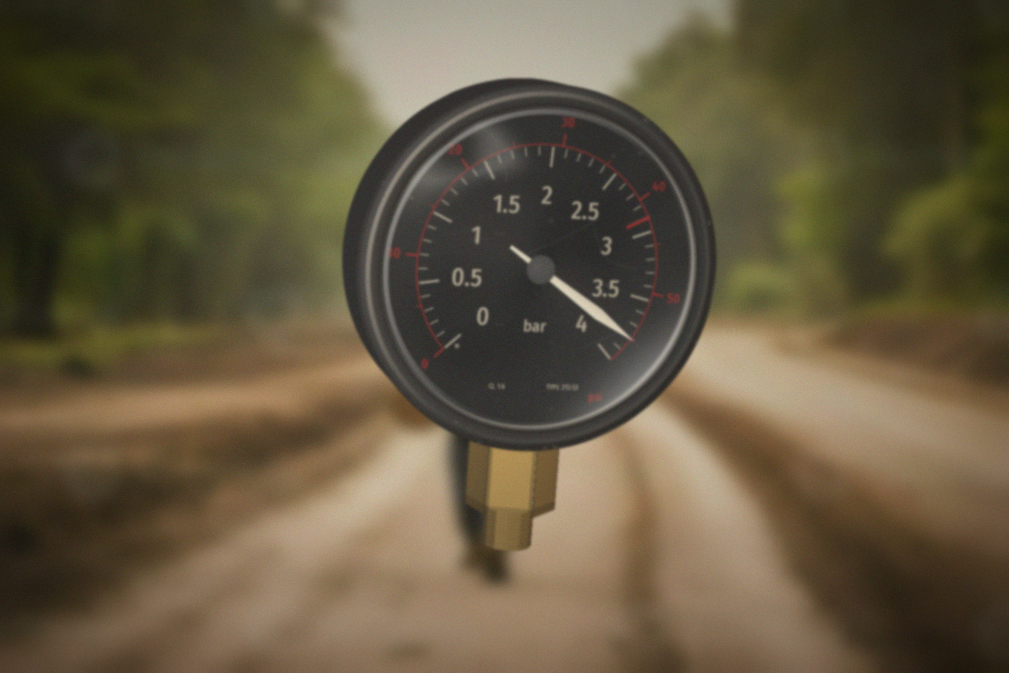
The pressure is 3.8bar
